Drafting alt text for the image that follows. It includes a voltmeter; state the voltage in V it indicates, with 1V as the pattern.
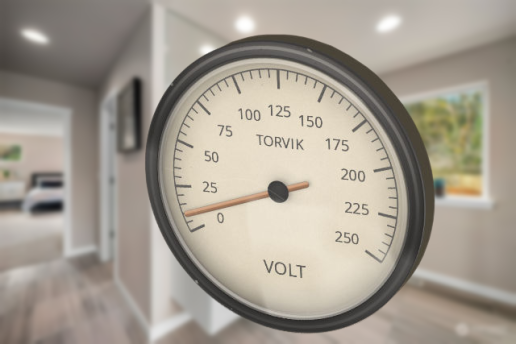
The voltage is 10V
